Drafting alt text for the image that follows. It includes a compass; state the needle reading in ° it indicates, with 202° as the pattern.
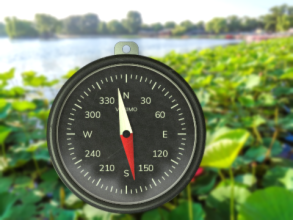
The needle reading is 170°
